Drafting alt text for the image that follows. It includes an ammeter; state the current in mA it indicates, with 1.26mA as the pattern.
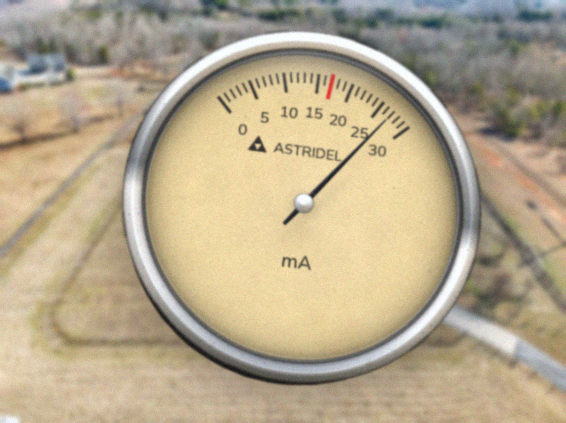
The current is 27mA
